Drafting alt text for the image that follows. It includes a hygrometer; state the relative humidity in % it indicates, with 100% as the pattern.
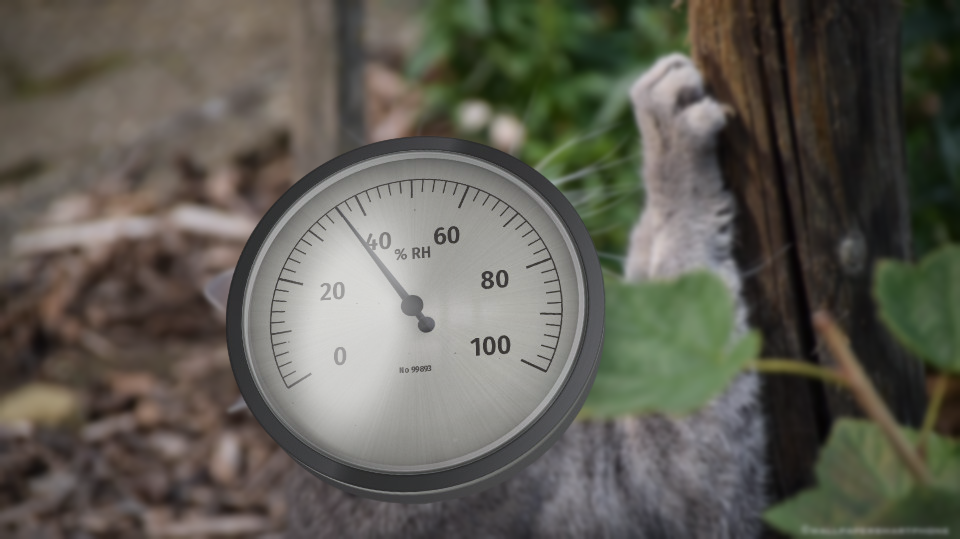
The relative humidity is 36%
